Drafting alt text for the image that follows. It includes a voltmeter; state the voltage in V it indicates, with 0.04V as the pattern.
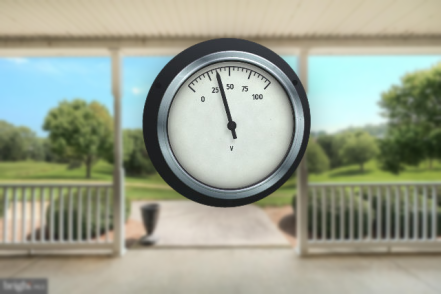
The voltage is 35V
